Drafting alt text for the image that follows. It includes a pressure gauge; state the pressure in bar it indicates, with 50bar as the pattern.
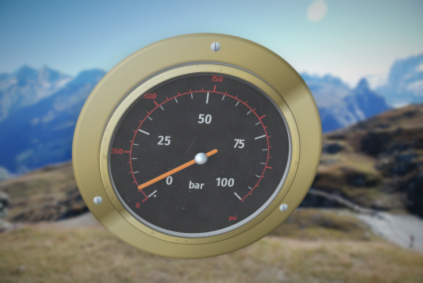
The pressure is 5bar
